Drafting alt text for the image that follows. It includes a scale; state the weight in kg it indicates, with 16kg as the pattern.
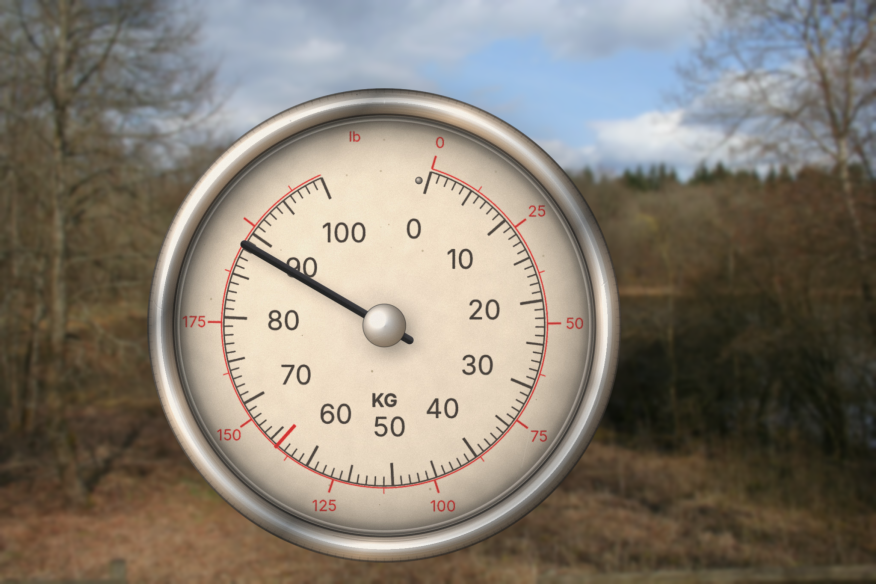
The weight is 88.5kg
